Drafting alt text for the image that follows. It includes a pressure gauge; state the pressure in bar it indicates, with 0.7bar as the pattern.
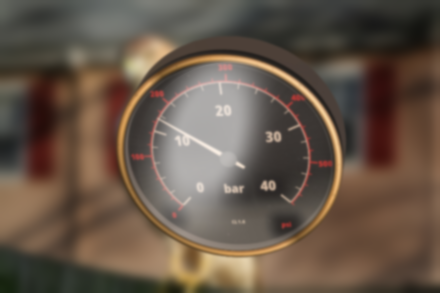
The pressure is 12bar
